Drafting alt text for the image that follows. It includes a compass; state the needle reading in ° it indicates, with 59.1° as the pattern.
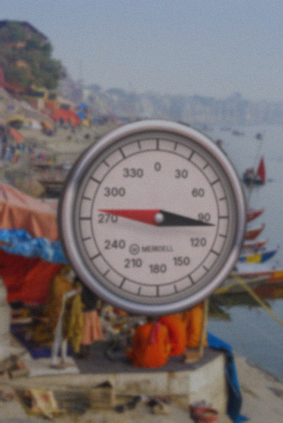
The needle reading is 277.5°
